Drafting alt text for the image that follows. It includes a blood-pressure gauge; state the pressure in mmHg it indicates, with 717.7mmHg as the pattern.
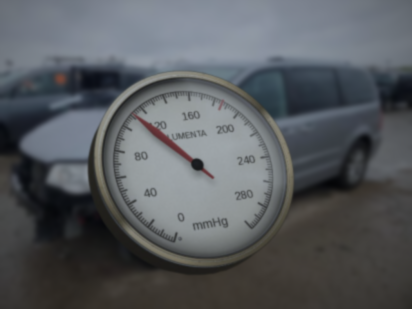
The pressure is 110mmHg
